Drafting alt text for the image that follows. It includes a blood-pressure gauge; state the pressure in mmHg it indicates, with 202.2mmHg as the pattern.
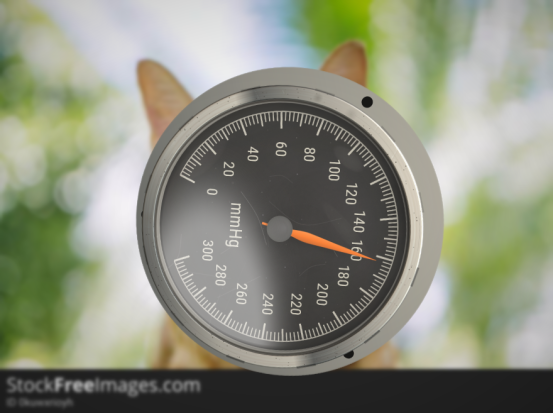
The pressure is 162mmHg
